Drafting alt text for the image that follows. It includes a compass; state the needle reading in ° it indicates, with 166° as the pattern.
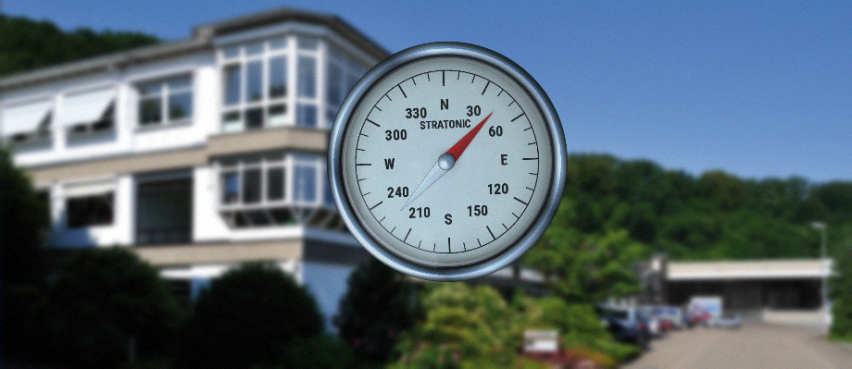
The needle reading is 45°
